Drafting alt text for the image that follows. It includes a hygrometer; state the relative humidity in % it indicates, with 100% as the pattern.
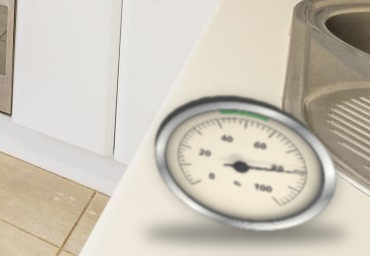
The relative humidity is 80%
